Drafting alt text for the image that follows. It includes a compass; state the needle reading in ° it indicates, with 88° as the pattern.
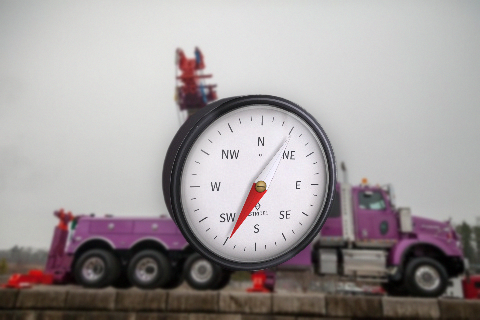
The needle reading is 210°
